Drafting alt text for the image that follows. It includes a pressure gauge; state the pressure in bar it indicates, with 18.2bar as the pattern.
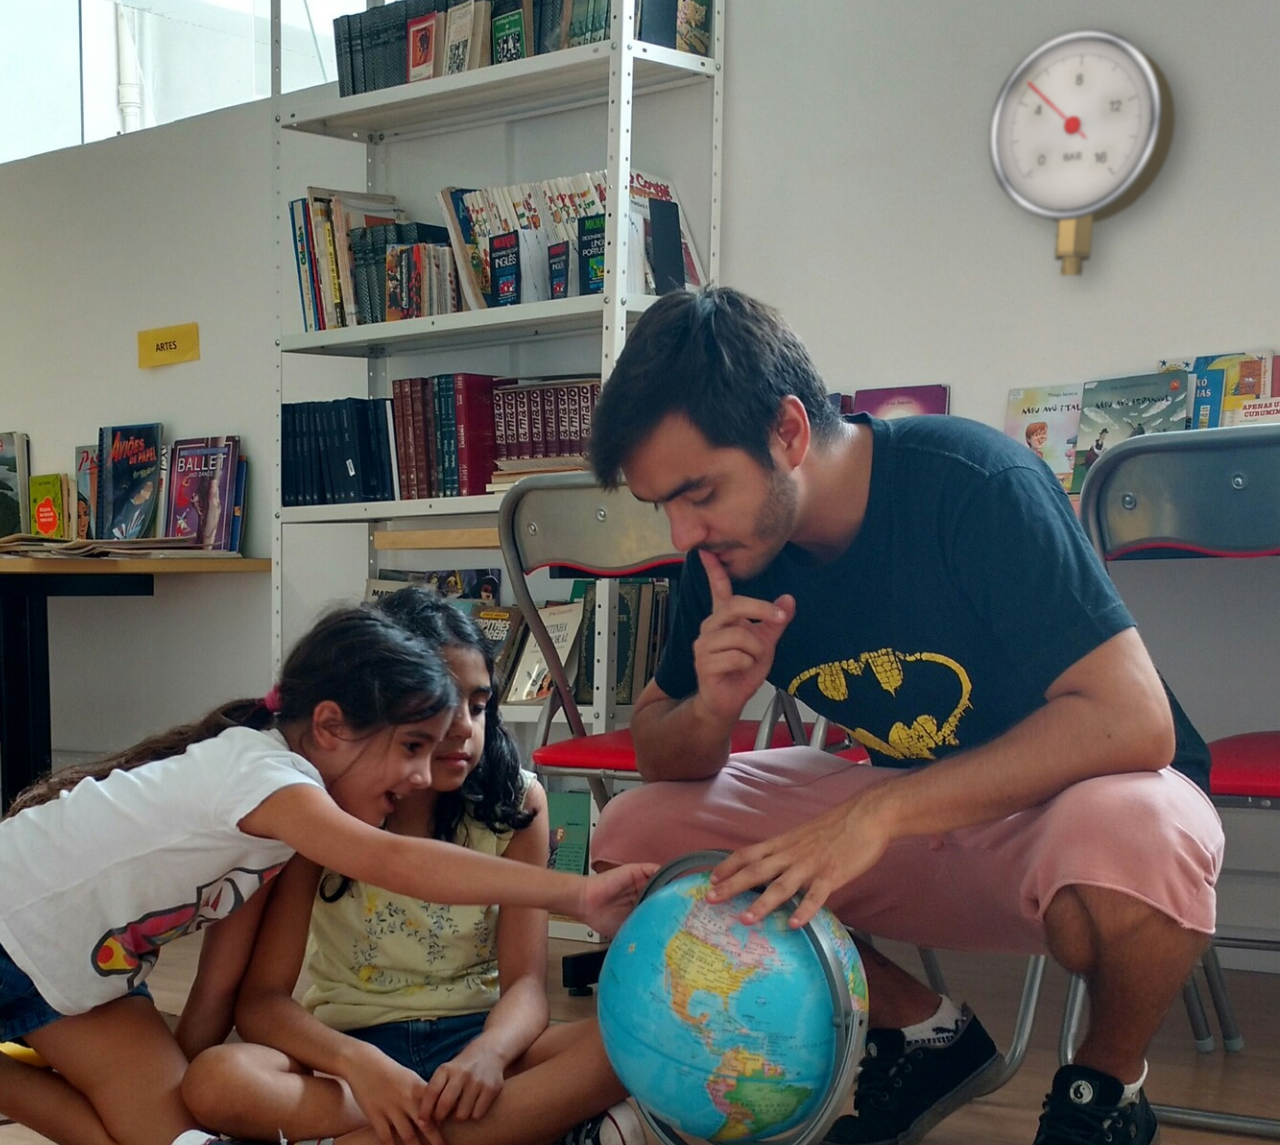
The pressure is 5bar
